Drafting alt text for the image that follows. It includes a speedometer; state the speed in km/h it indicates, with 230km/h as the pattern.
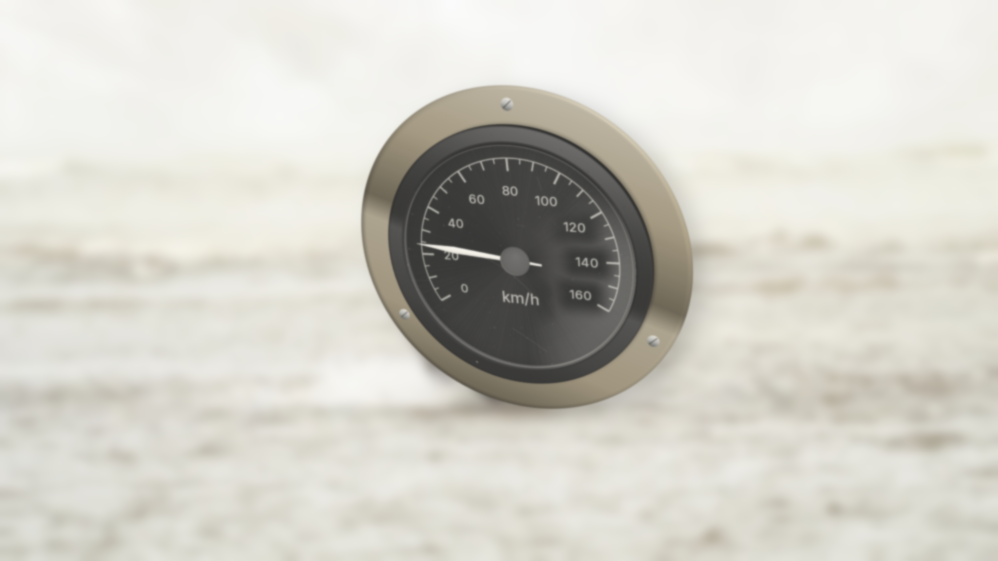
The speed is 25km/h
